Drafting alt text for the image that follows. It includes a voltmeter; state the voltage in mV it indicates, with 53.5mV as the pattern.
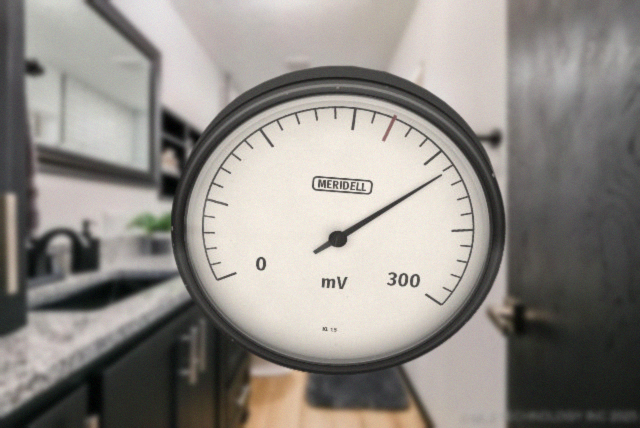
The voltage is 210mV
